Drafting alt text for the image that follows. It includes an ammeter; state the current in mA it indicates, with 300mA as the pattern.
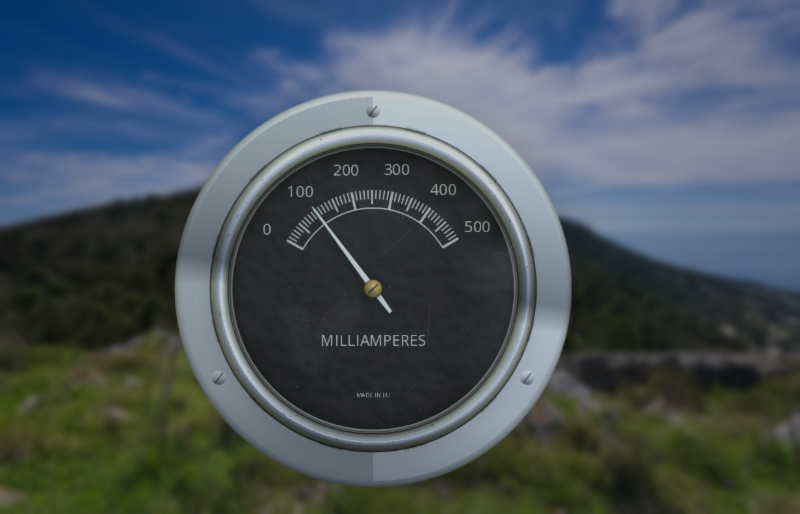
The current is 100mA
